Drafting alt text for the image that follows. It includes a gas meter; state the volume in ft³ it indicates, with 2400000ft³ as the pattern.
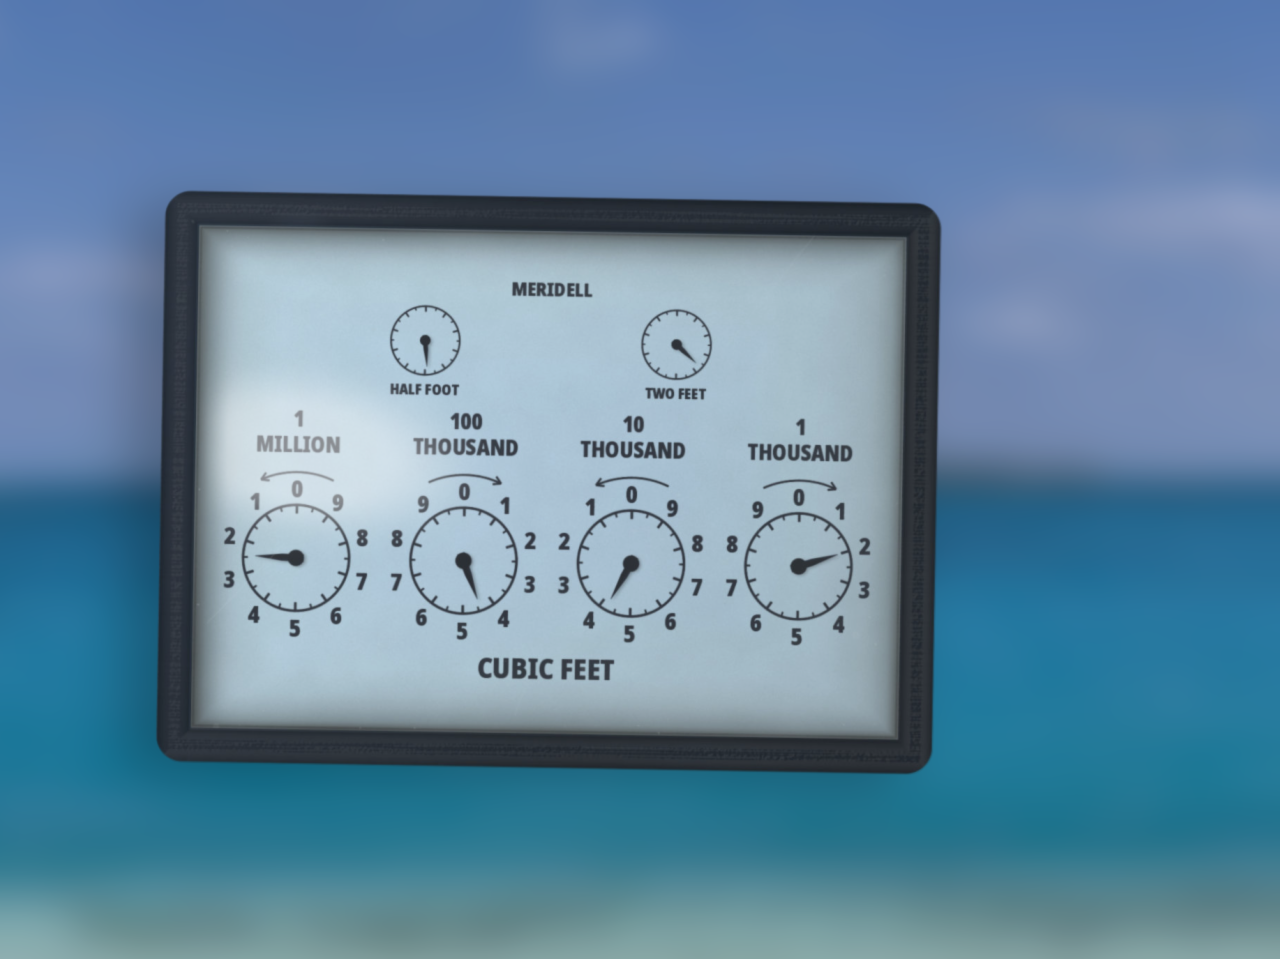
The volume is 244200ft³
